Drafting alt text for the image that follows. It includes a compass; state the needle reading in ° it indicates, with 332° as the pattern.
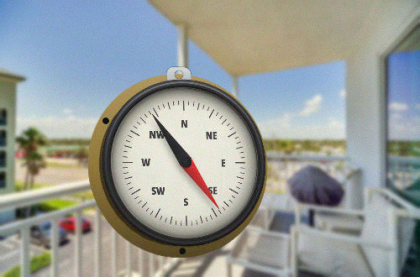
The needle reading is 145°
